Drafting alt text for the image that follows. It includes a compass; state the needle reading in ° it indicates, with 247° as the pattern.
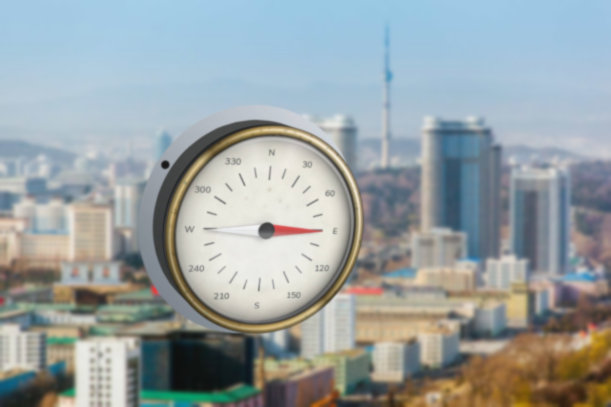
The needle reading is 90°
